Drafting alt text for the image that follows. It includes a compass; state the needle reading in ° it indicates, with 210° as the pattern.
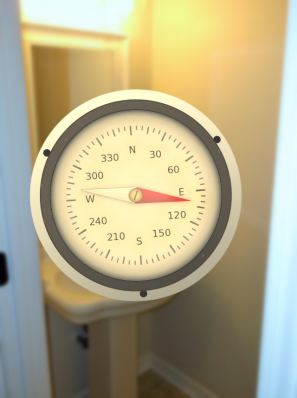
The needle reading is 100°
